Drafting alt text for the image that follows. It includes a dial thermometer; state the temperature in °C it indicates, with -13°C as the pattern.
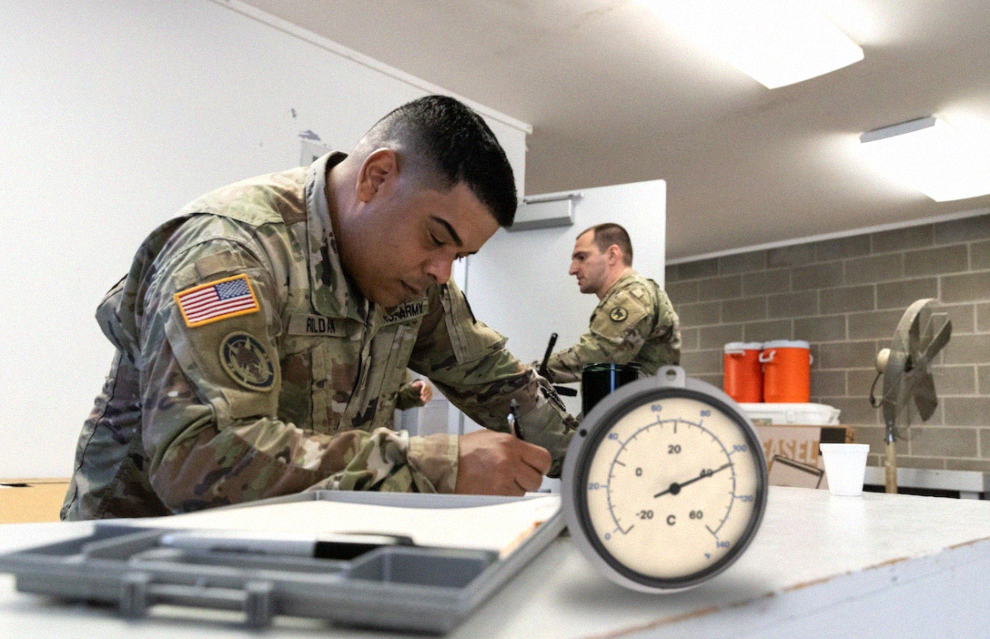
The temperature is 40°C
